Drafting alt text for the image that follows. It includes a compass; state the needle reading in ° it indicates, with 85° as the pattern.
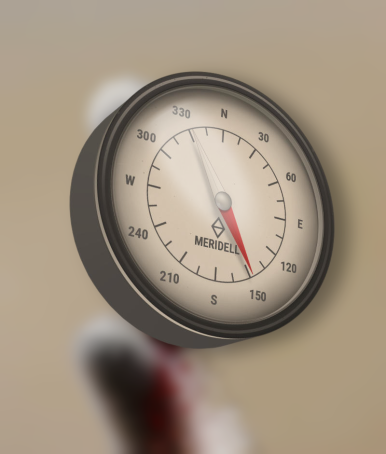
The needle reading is 150°
